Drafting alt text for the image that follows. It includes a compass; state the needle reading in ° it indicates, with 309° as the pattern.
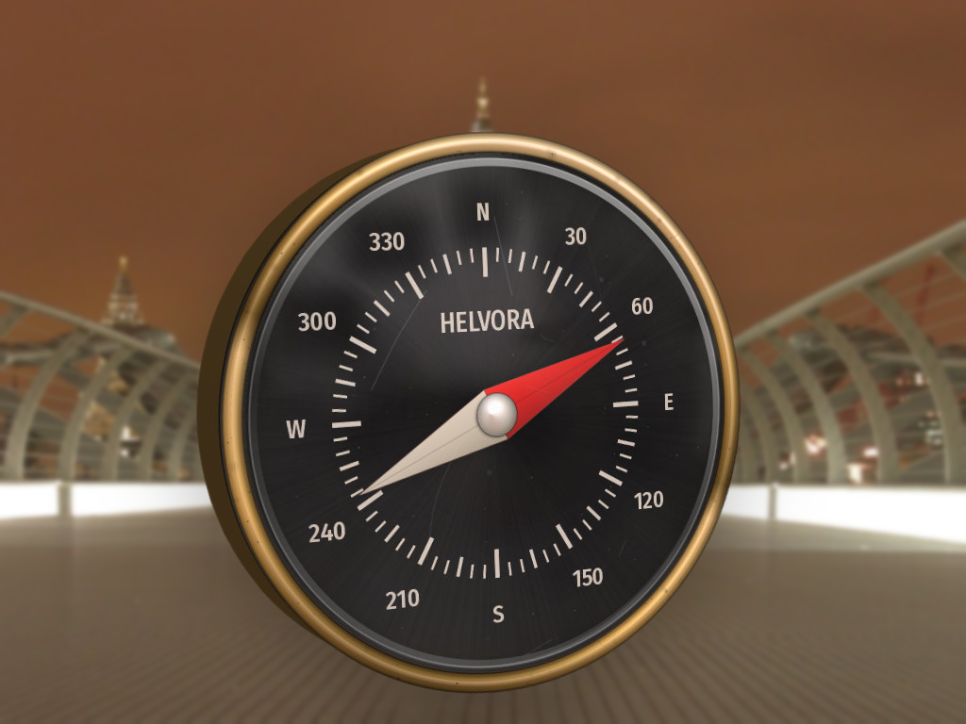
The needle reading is 65°
